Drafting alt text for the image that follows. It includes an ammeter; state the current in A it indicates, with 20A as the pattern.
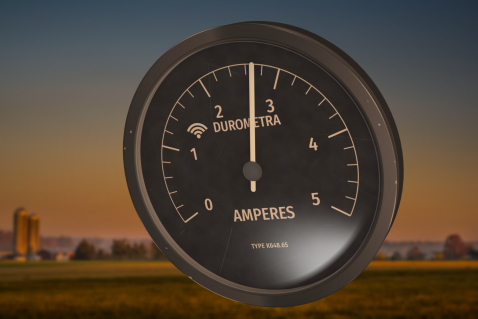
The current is 2.7A
